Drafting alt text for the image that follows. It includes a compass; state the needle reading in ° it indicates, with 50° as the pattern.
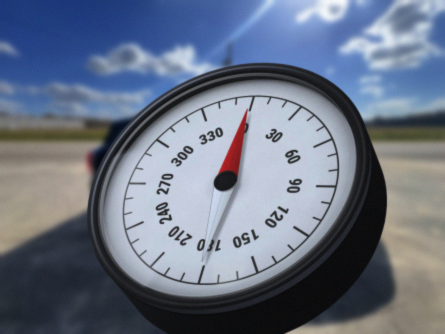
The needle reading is 0°
